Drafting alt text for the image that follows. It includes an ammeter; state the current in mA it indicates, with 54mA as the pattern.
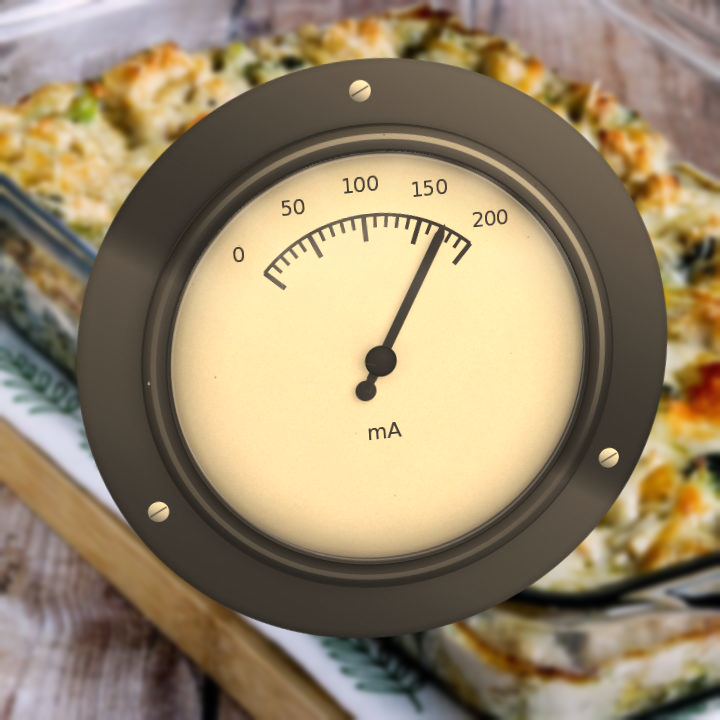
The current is 170mA
